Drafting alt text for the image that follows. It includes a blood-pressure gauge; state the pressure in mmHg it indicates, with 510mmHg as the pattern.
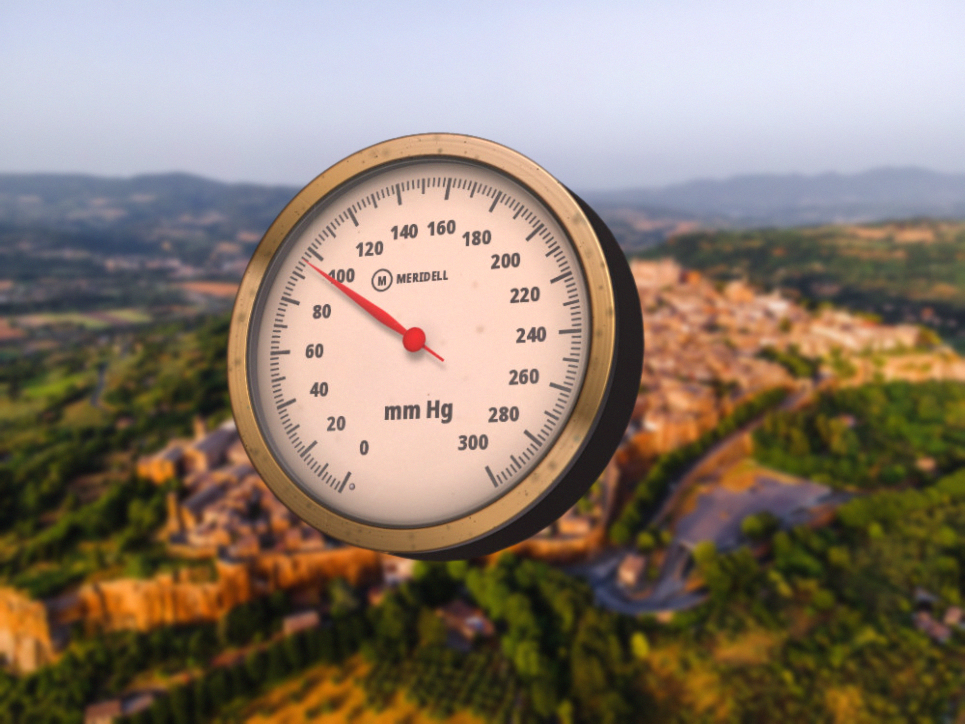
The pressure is 96mmHg
